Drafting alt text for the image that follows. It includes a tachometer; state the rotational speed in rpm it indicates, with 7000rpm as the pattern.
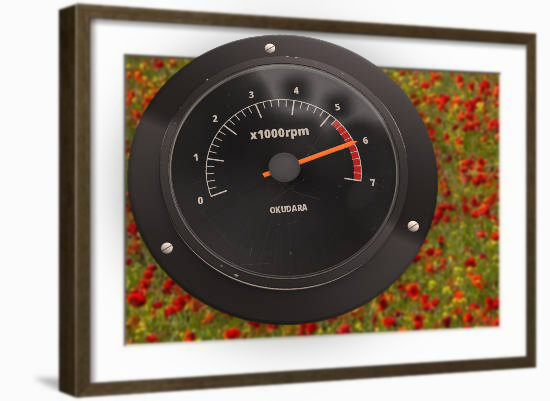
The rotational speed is 6000rpm
